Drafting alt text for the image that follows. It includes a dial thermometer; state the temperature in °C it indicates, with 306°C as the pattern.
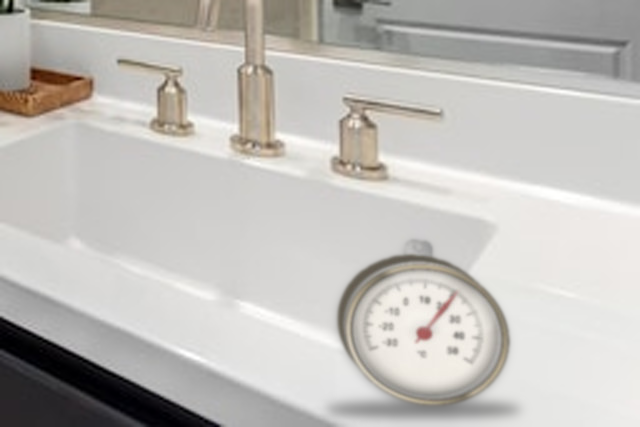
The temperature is 20°C
